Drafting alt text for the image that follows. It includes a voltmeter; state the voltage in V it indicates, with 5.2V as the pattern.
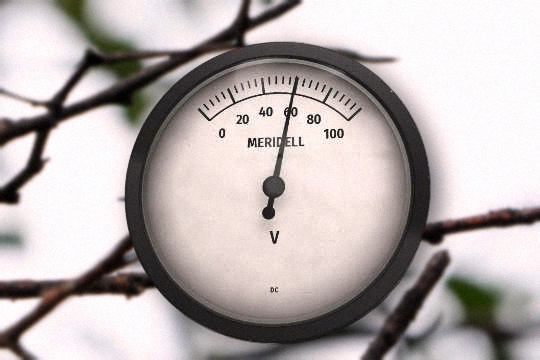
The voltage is 60V
